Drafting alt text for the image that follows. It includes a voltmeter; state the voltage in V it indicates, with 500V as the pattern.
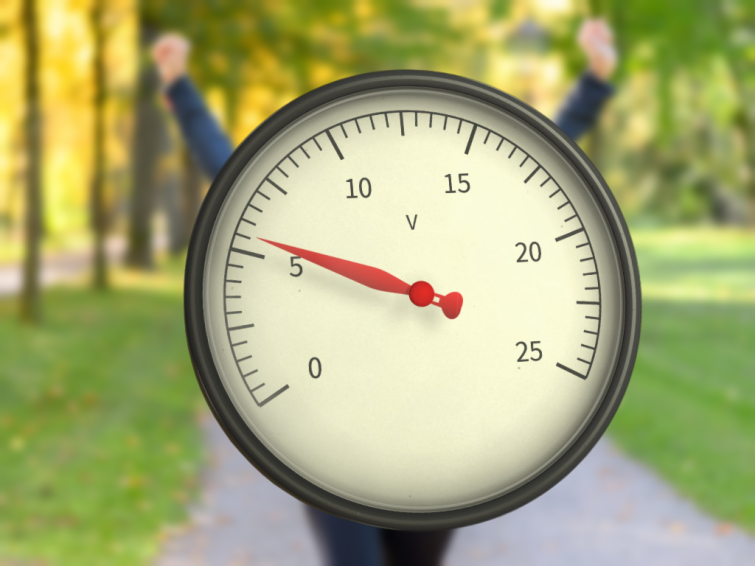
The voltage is 5.5V
